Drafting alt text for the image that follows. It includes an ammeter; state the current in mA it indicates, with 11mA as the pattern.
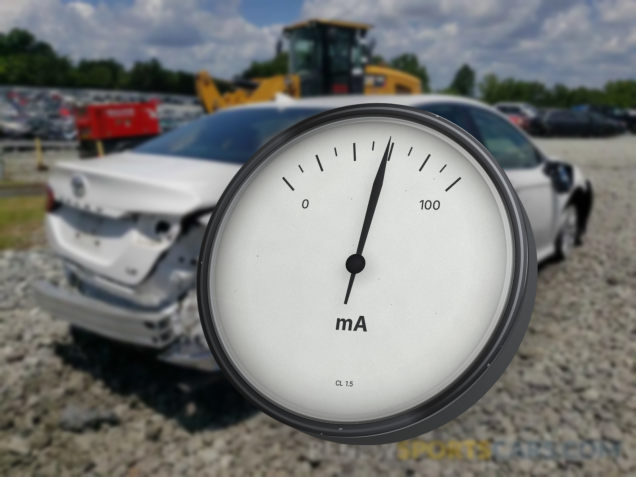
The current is 60mA
